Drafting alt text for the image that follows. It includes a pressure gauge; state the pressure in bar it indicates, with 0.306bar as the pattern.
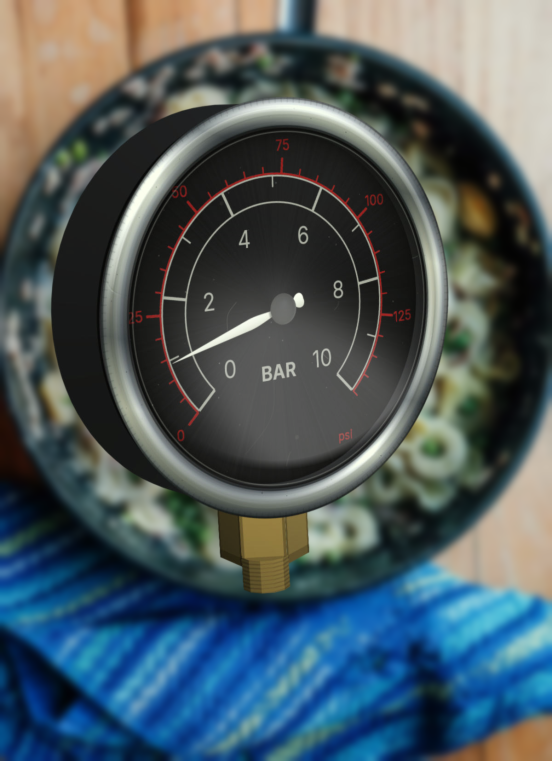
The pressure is 1bar
